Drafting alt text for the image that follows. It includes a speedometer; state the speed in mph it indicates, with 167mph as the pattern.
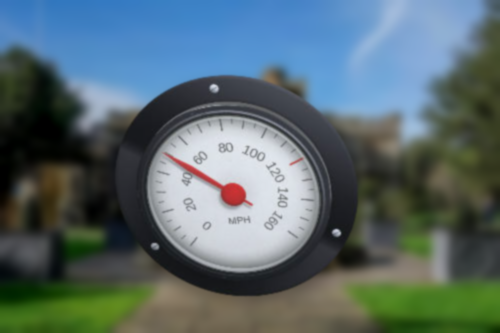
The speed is 50mph
